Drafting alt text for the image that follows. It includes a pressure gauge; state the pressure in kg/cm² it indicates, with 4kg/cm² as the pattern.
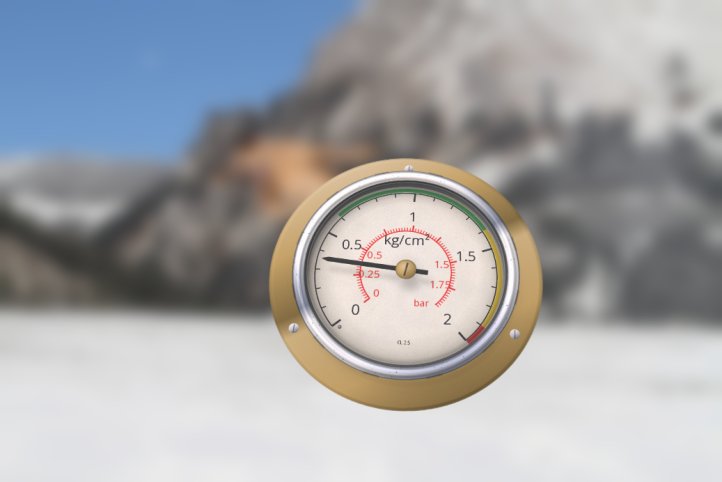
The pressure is 0.35kg/cm²
